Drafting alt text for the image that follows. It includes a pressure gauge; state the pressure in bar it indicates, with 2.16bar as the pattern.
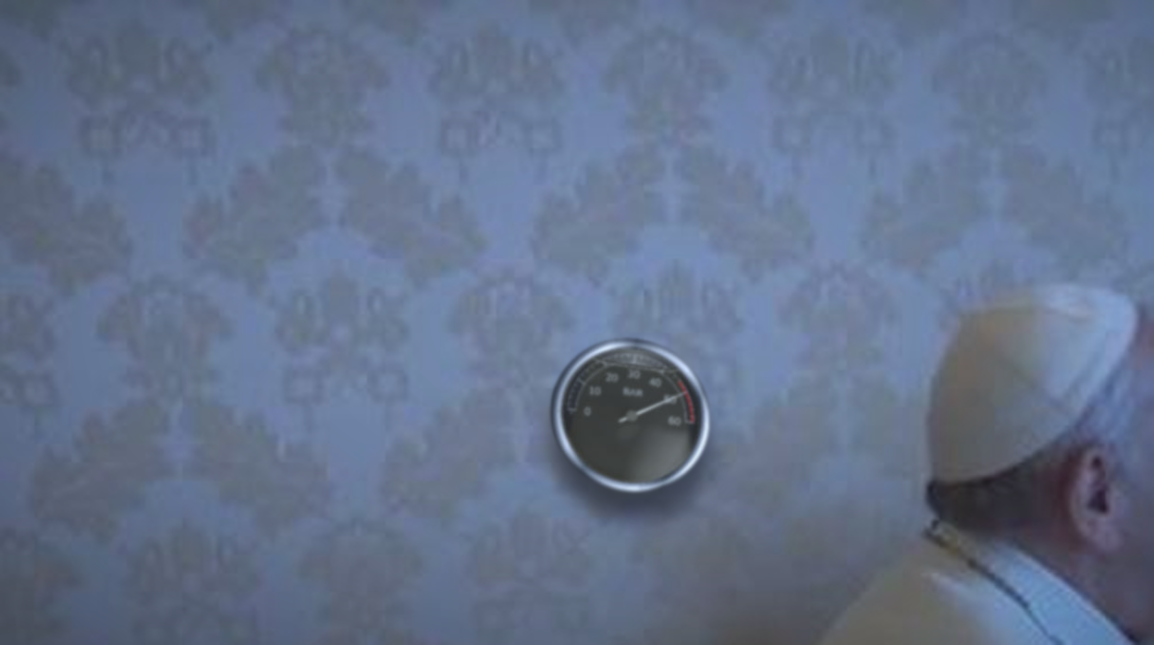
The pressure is 50bar
